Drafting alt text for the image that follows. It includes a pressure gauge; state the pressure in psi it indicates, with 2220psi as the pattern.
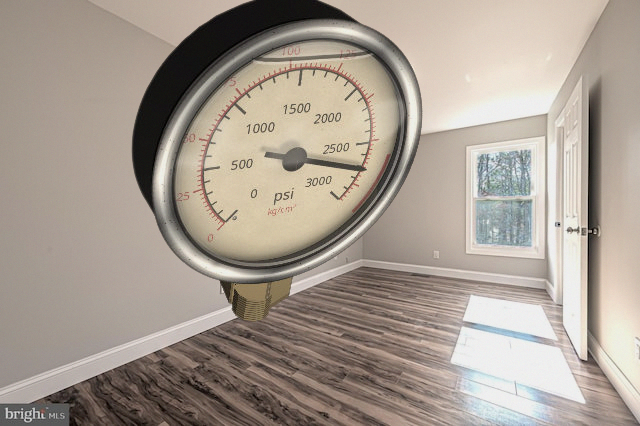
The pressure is 2700psi
